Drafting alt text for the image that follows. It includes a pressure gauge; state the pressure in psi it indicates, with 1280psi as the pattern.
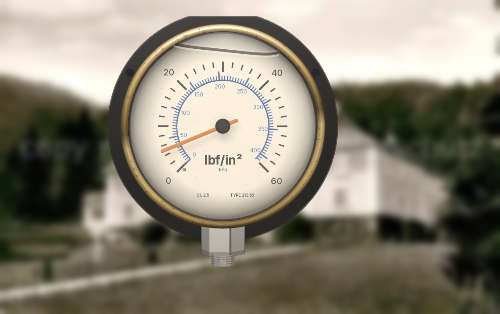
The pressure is 5psi
